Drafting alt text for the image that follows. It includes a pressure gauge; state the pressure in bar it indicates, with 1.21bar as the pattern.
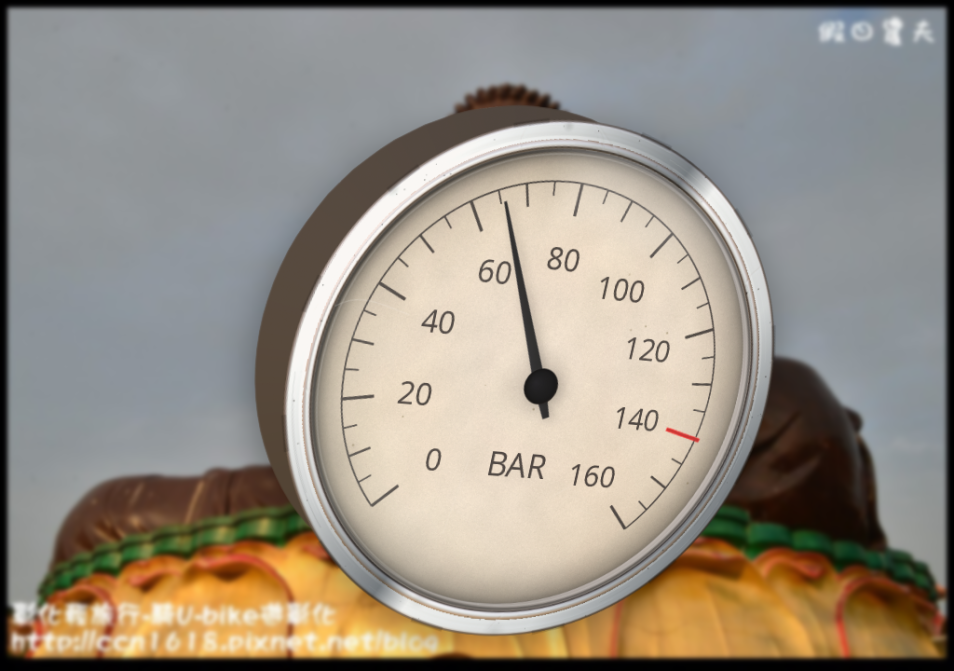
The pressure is 65bar
